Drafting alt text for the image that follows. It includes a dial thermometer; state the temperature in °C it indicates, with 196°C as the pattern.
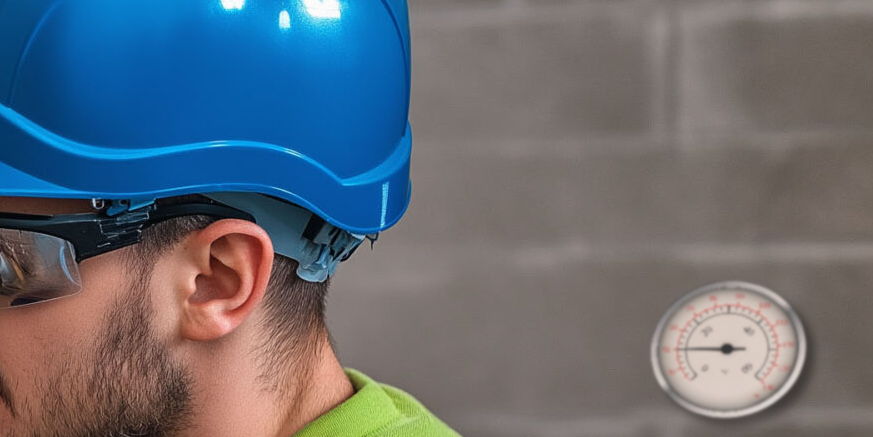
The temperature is 10°C
